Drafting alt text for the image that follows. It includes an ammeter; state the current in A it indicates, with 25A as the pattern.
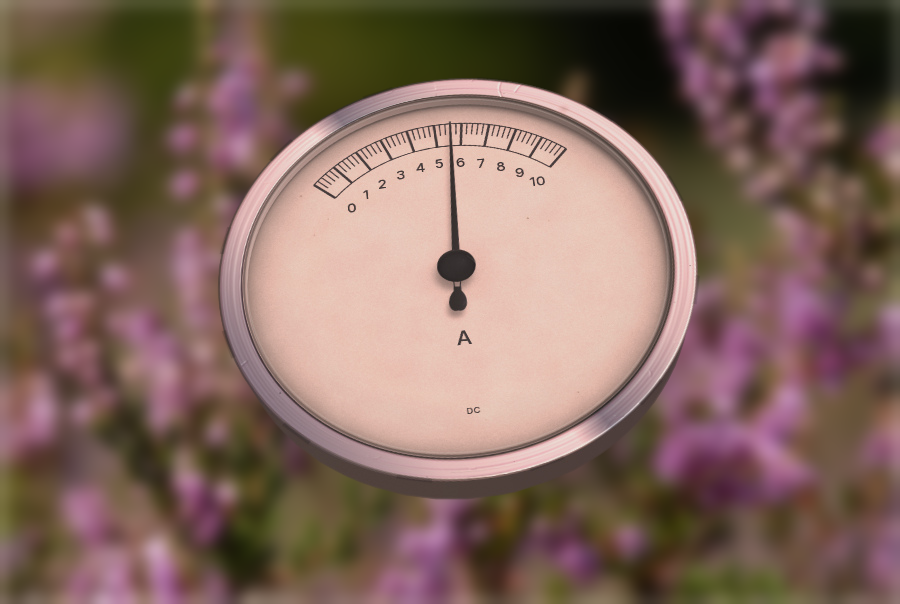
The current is 5.6A
